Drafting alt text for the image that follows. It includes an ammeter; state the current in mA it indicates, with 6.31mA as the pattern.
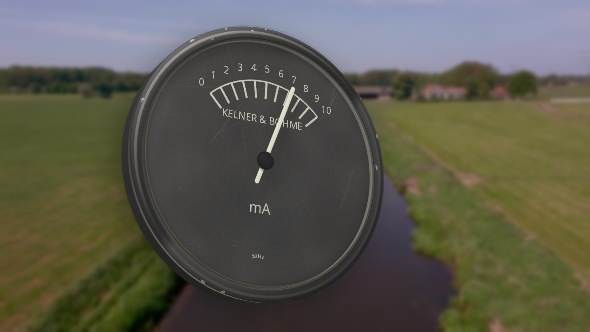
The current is 7mA
